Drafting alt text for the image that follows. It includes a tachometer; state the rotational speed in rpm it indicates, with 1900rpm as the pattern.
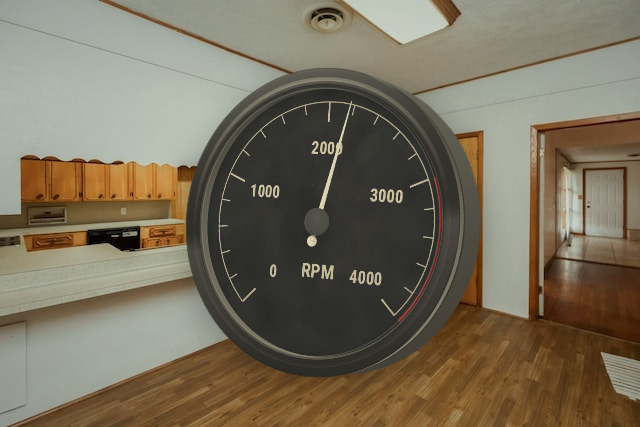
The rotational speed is 2200rpm
